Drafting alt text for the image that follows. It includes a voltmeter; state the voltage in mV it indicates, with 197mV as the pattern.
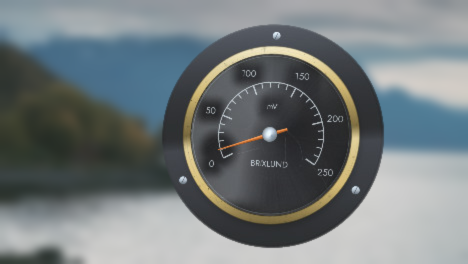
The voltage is 10mV
